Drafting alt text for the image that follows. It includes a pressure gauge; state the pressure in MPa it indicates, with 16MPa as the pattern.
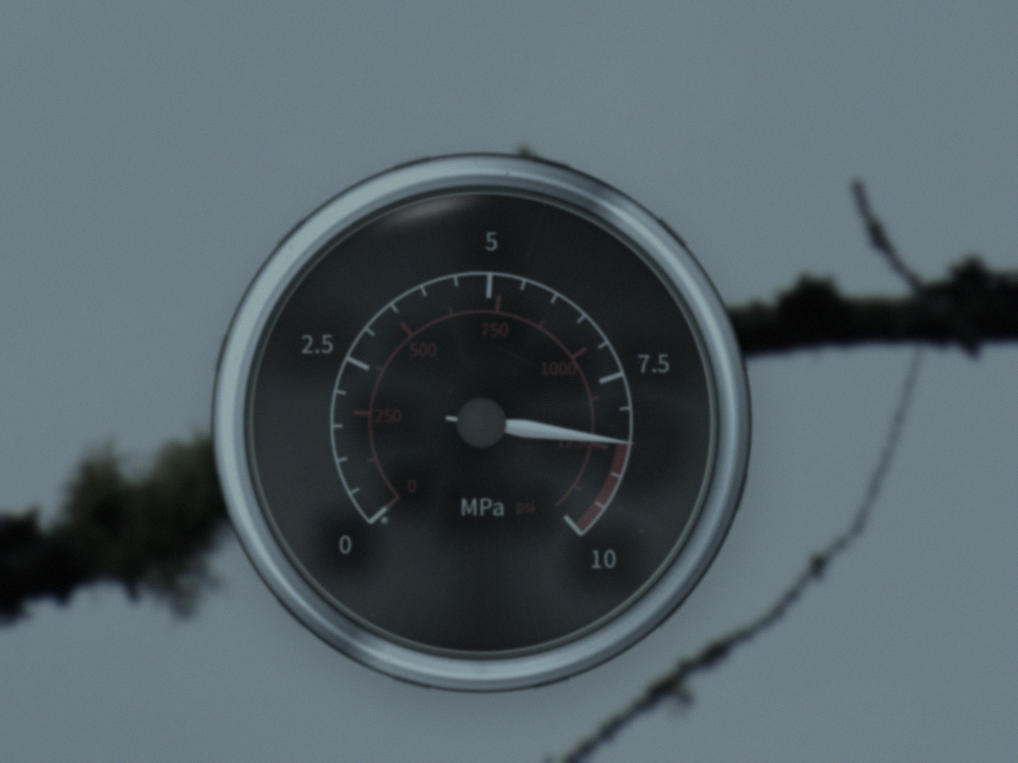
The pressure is 8.5MPa
